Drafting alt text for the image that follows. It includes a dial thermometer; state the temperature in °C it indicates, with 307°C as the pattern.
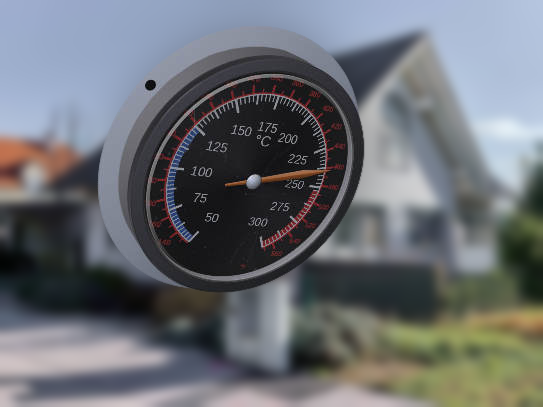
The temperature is 237.5°C
